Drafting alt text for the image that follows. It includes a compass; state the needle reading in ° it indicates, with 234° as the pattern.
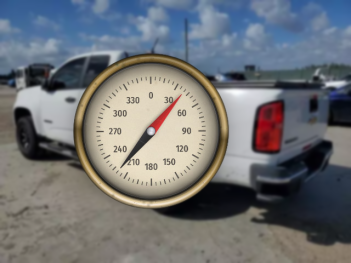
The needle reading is 40°
